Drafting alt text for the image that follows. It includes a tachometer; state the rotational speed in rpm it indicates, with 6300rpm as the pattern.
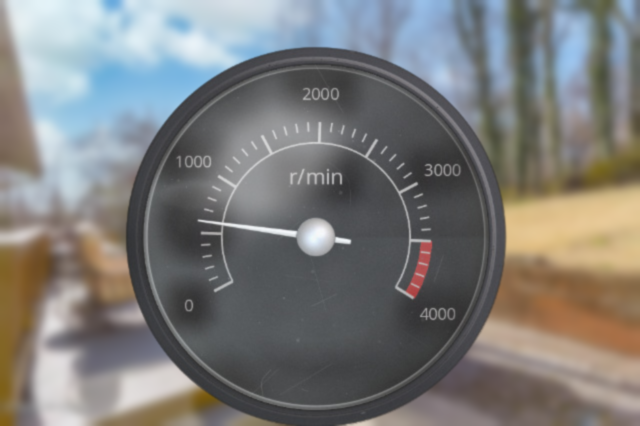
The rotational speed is 600rpm
